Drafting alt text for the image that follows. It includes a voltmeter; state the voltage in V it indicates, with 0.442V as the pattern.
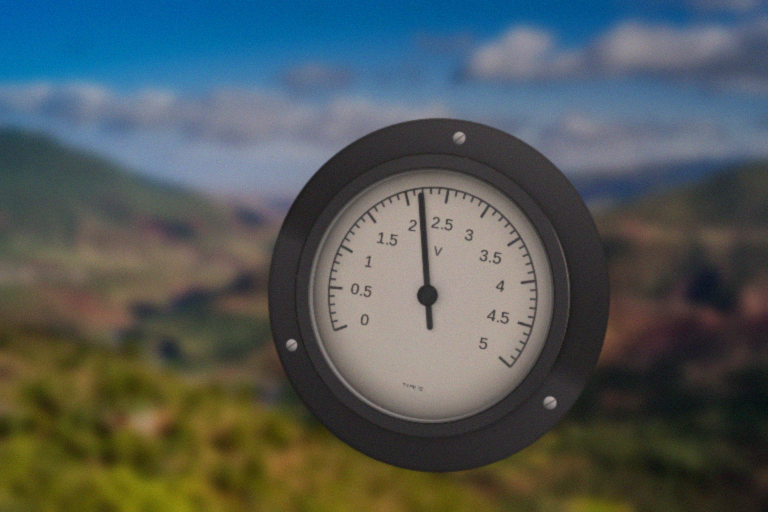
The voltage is 2.2V
